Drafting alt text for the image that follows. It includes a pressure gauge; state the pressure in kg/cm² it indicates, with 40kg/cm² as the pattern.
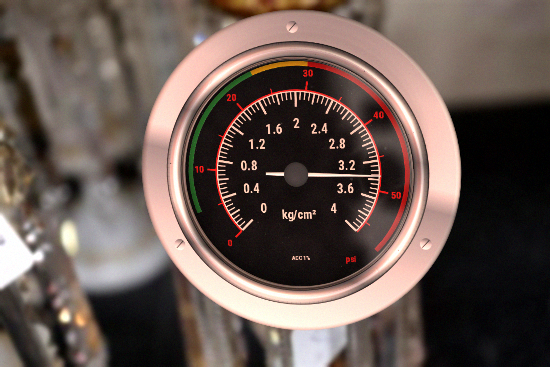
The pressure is 3.35kg/cm²
